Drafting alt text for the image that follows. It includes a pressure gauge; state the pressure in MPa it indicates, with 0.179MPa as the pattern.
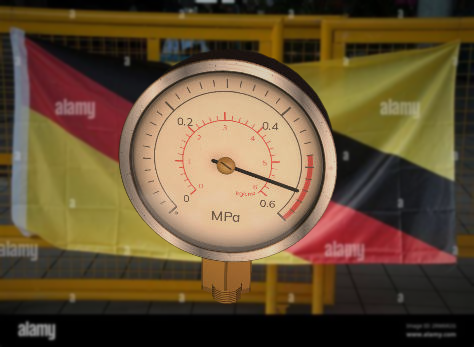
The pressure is 0.54MPa
